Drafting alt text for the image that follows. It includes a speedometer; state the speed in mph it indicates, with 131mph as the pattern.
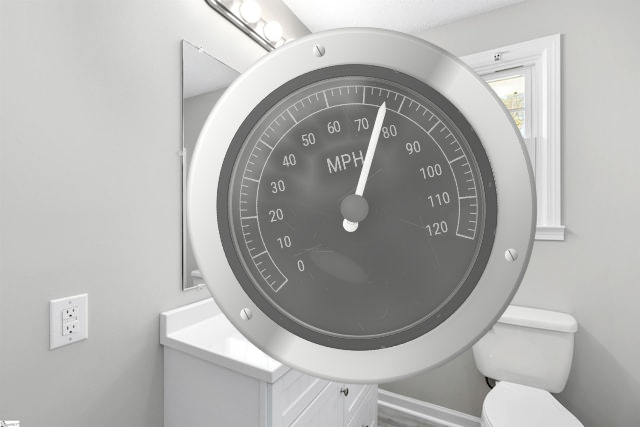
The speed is 76mph
